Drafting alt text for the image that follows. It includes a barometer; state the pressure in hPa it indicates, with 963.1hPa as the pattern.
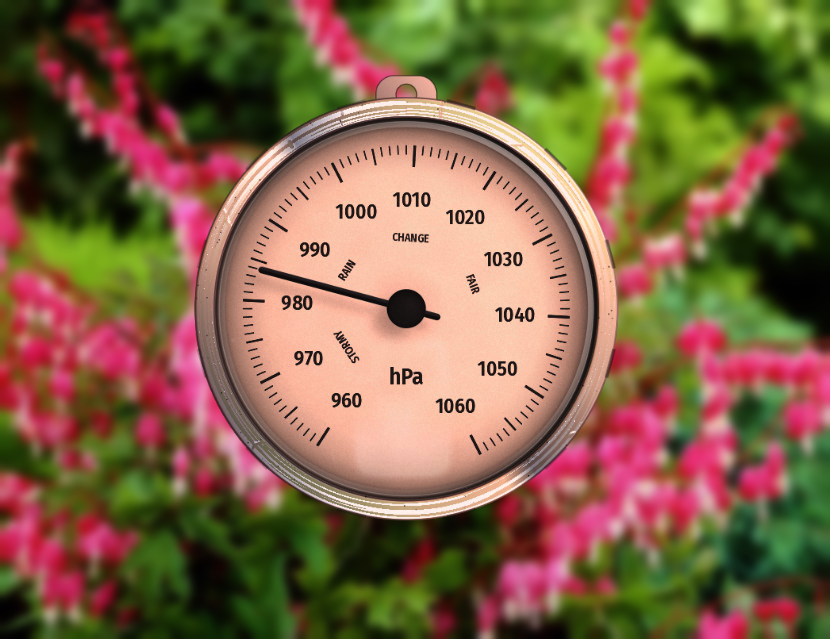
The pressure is 984hPa
